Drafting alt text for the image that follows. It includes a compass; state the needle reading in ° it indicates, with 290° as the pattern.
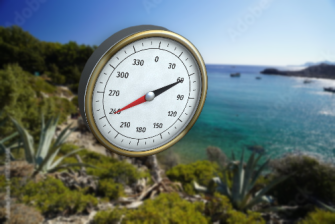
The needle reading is 240°
